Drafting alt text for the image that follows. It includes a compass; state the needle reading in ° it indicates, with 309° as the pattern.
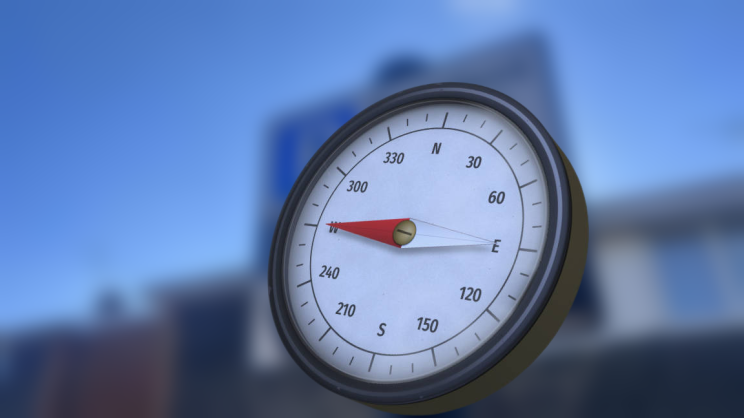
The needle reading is 270°
